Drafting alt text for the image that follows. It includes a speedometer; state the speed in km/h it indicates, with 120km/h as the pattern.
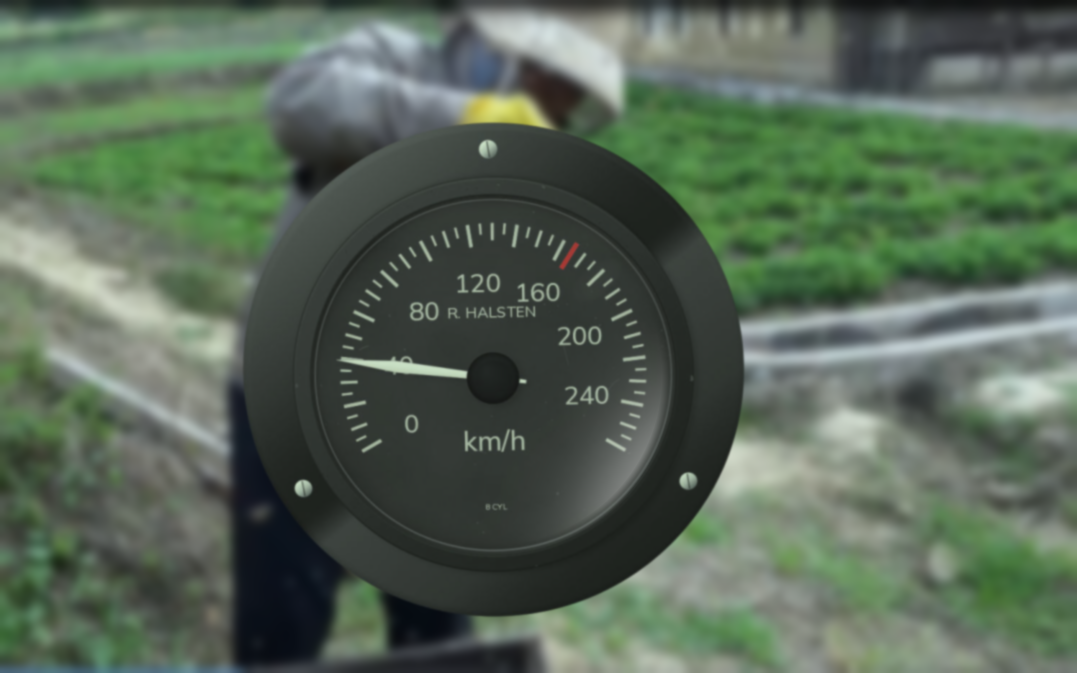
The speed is 40km/h
